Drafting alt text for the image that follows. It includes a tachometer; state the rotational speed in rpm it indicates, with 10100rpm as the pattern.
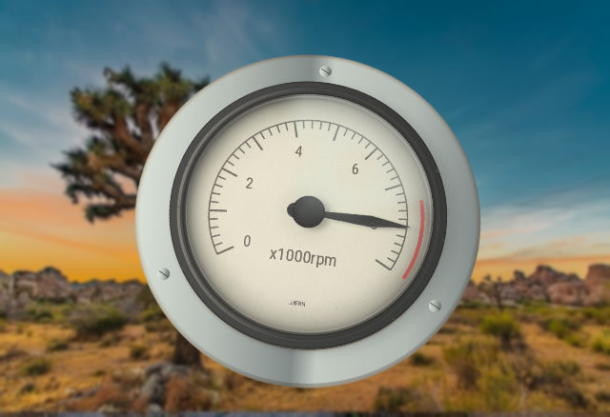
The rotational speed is 8000rpm
